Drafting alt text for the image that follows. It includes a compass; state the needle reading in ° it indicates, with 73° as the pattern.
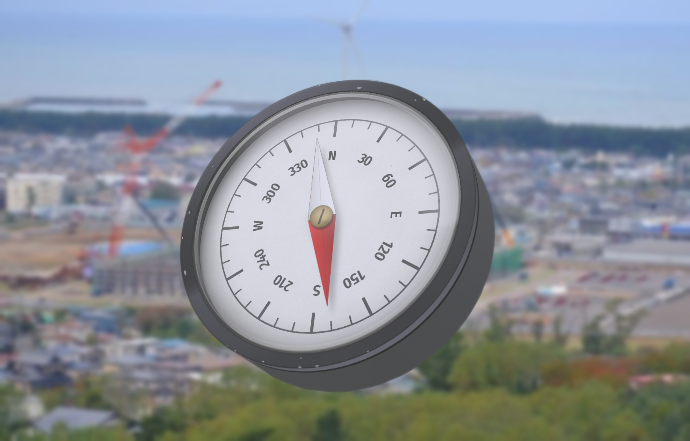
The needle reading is 170°
